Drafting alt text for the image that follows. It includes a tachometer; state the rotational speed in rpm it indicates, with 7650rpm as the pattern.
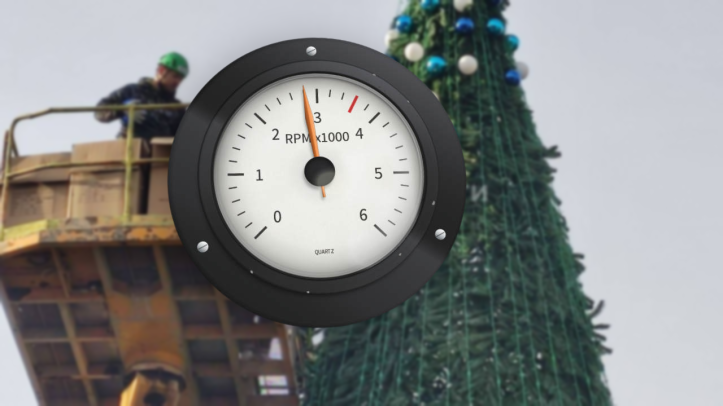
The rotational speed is 2800rpm
